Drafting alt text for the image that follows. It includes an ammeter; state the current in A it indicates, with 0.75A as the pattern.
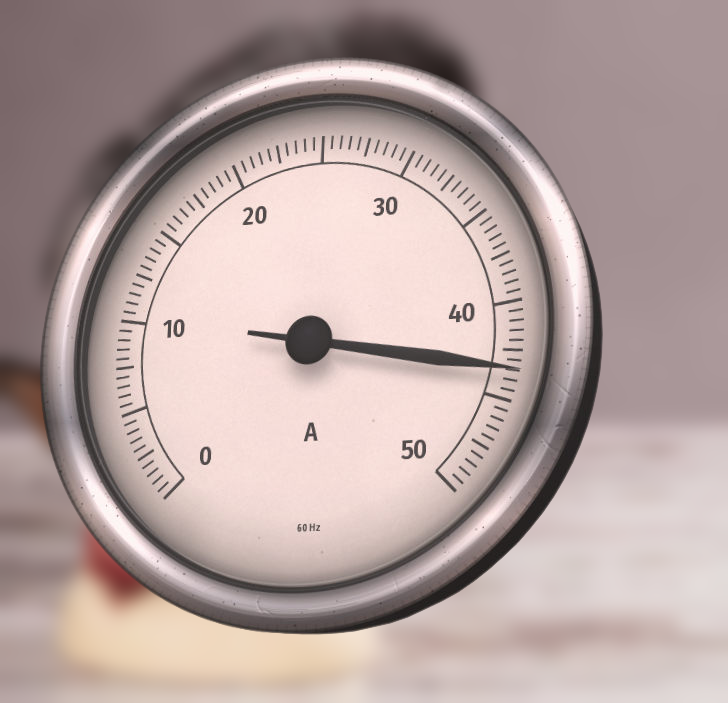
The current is 43.5A
